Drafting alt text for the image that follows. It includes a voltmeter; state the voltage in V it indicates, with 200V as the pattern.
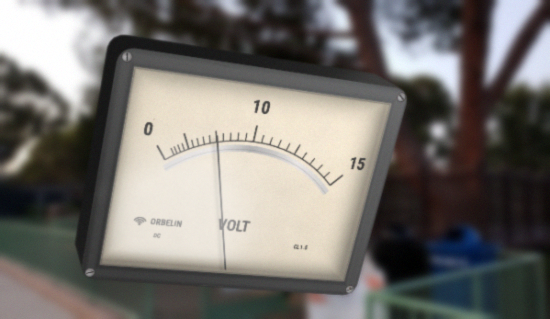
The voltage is 7.5V
